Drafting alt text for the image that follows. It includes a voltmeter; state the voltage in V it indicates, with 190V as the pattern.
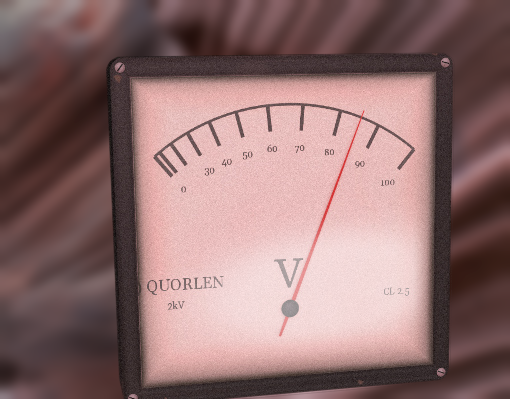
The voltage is 85V
